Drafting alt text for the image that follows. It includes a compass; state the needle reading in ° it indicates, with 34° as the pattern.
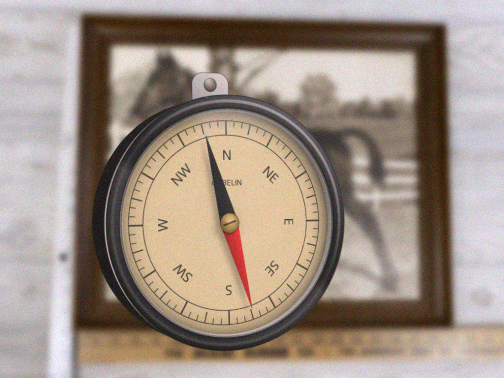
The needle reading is 165°
